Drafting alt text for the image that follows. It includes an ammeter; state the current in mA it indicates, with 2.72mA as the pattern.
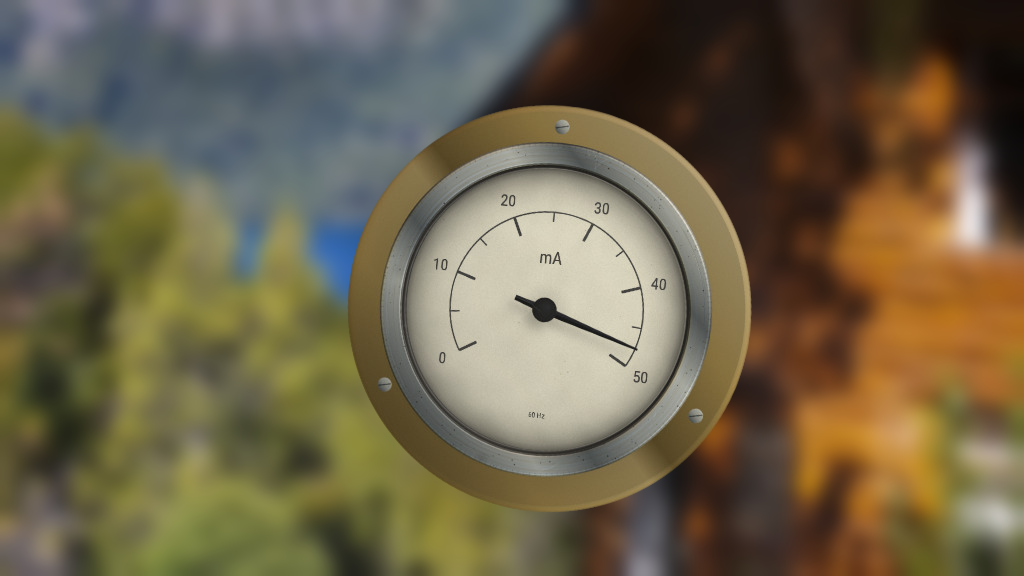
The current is 47.5mA
